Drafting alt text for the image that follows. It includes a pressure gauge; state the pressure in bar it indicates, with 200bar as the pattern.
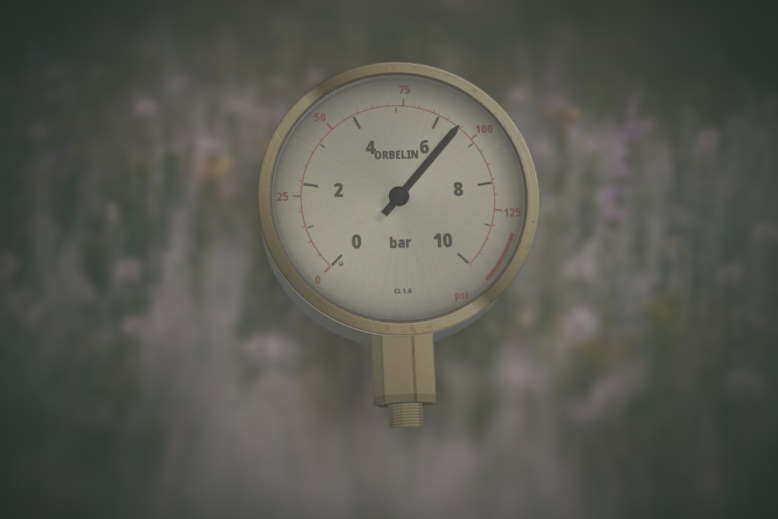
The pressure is 6.5bar
